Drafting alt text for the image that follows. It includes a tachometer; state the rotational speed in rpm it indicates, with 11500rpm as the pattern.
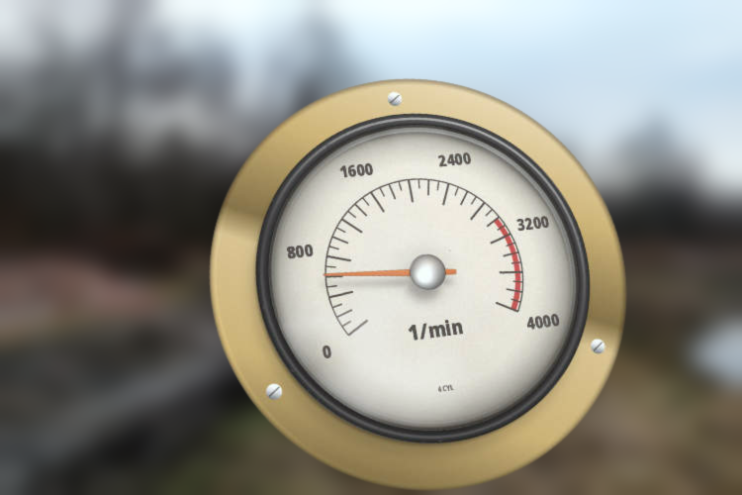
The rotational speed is 600rpm
